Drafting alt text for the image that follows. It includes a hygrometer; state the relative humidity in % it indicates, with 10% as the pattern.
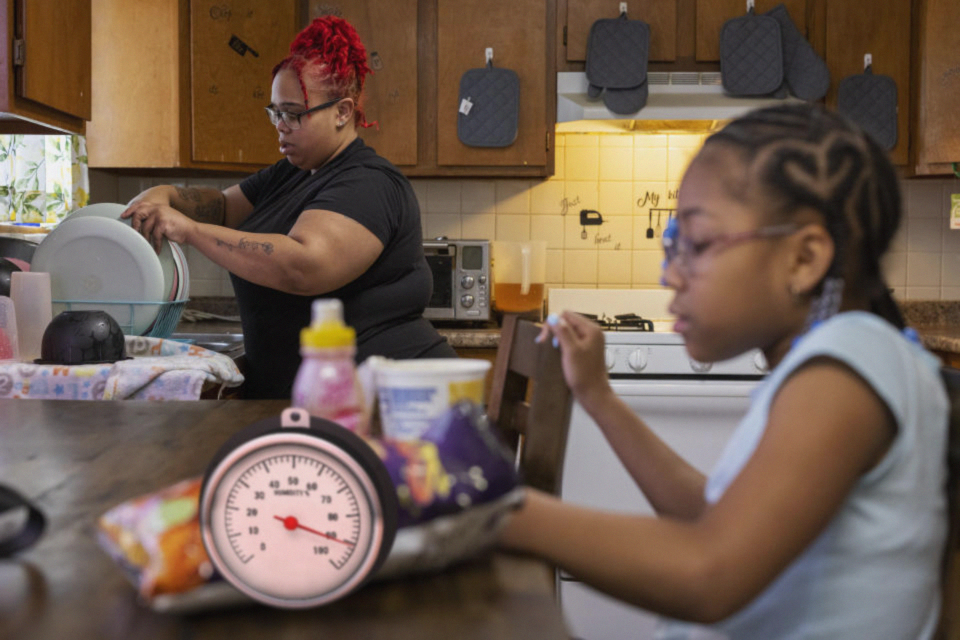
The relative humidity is 90%
